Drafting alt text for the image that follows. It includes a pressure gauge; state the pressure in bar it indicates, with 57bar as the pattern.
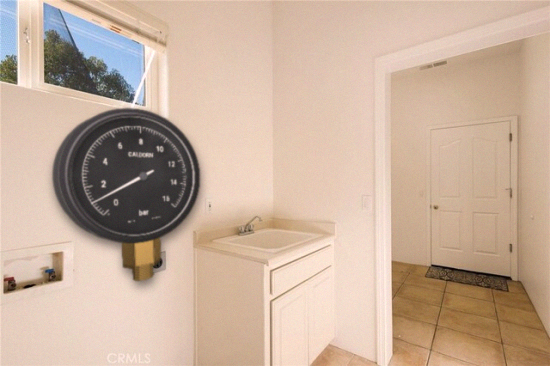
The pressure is 1bar
